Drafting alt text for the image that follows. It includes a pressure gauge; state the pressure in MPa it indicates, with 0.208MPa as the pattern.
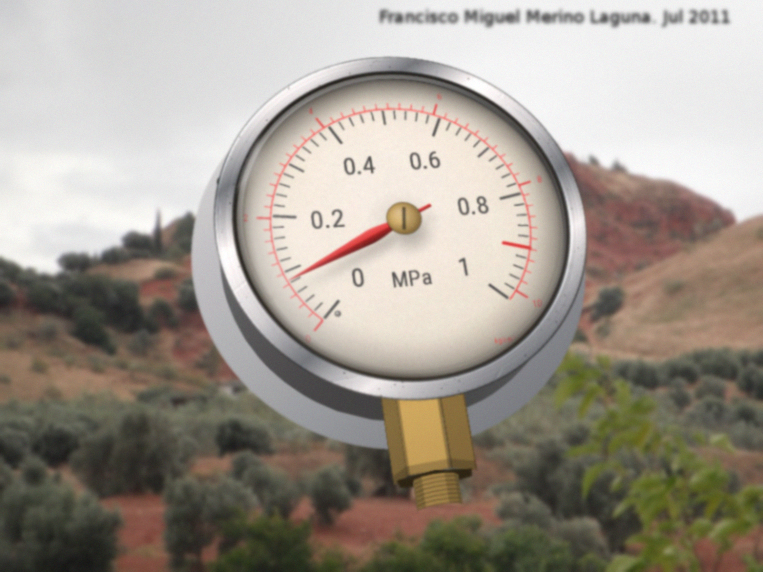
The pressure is 0.08MPa
